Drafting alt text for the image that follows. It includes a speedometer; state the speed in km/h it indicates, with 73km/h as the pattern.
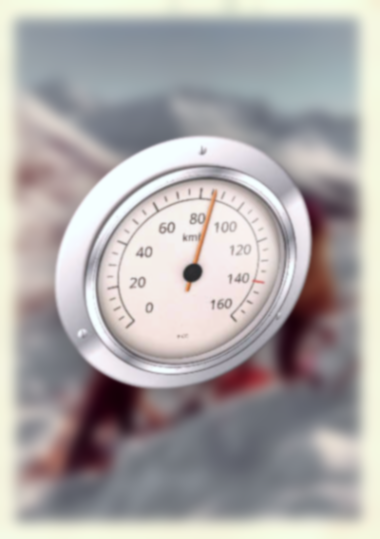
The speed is 85km/h
